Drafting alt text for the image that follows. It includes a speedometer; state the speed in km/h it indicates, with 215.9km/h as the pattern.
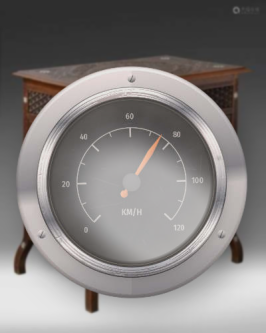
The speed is 75km/h
